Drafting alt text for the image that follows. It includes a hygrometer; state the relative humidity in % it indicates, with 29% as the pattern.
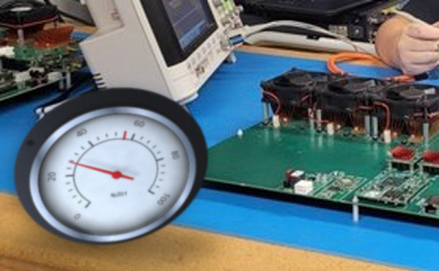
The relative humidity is 28%
